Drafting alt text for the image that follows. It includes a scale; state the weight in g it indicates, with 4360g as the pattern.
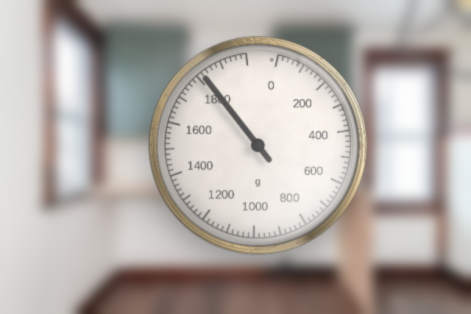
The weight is 1820g
